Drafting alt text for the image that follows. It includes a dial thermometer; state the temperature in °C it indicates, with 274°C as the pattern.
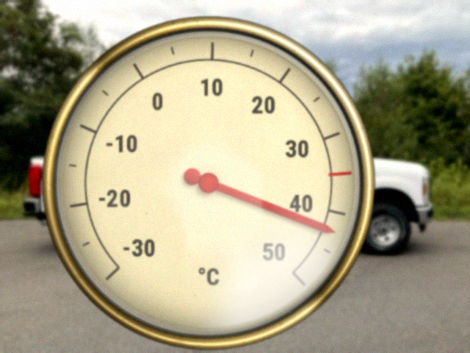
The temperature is 42.5°C
